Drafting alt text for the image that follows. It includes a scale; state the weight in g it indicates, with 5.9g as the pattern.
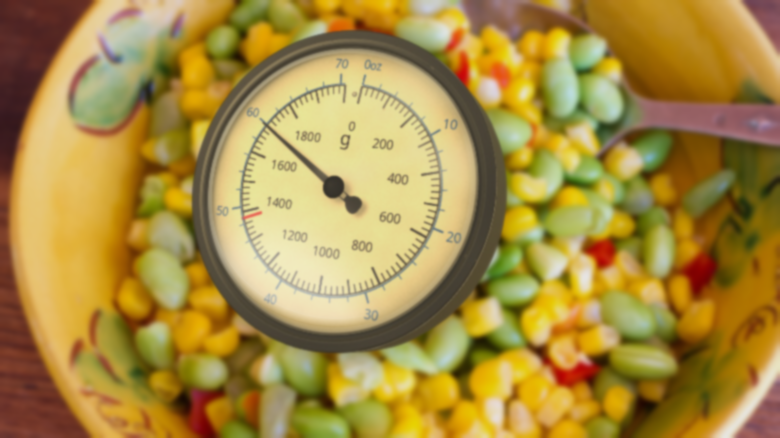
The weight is 1700g
